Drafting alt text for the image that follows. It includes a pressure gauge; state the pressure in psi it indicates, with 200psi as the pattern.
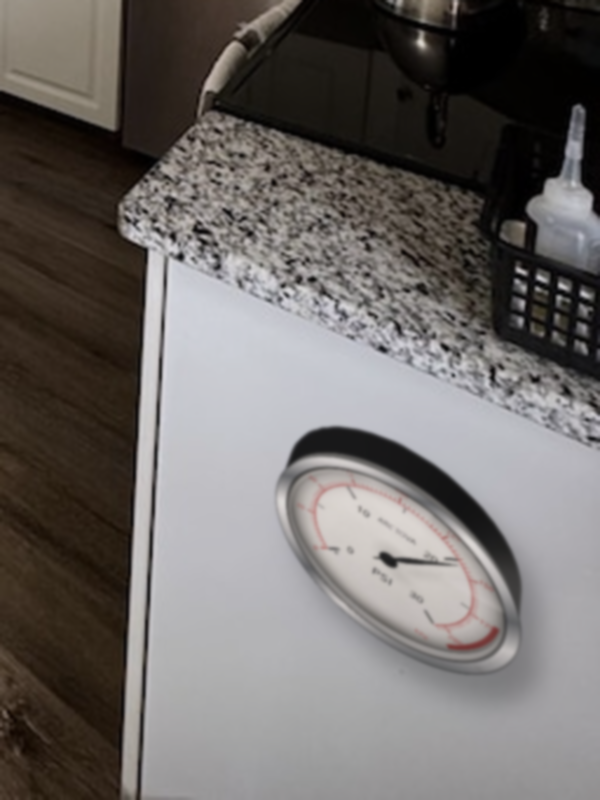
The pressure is 20psi
